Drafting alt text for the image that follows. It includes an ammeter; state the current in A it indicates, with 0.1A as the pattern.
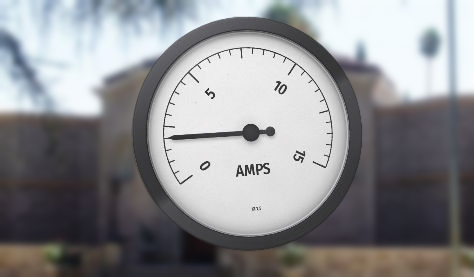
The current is 2A
